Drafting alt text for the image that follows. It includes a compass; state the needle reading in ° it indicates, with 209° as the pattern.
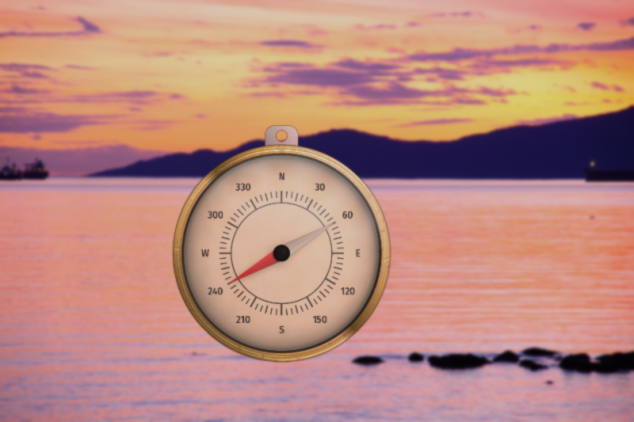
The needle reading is 240°
